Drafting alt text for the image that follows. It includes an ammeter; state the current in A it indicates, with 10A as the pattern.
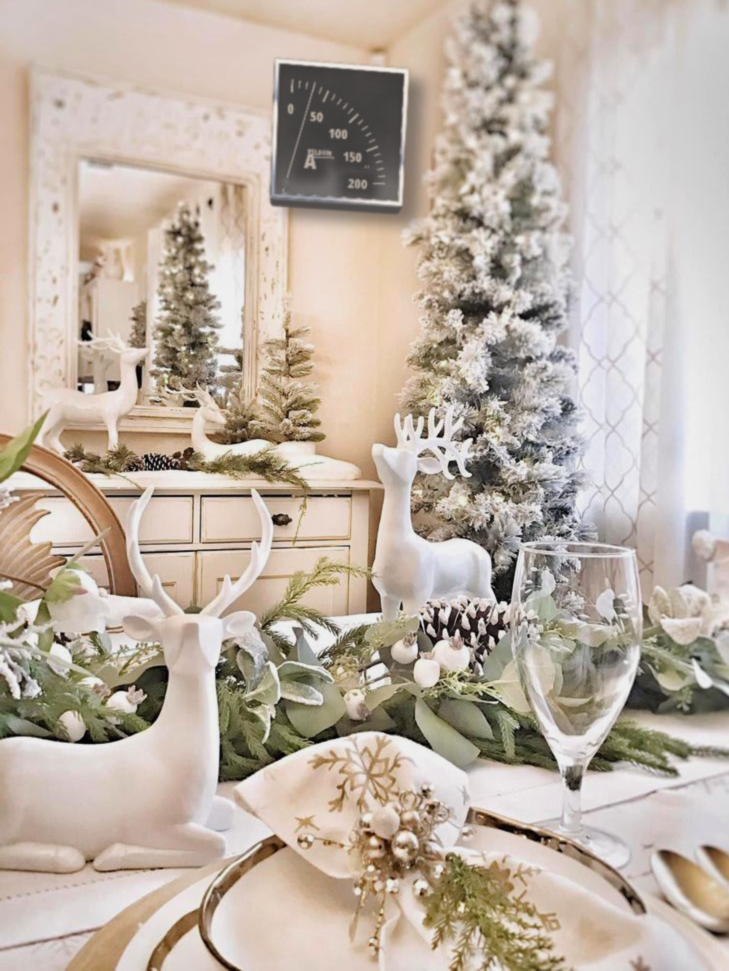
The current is 30A
